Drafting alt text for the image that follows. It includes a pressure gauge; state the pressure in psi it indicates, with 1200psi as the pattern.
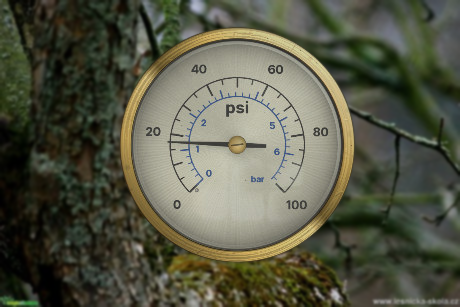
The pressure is 17.5psi
